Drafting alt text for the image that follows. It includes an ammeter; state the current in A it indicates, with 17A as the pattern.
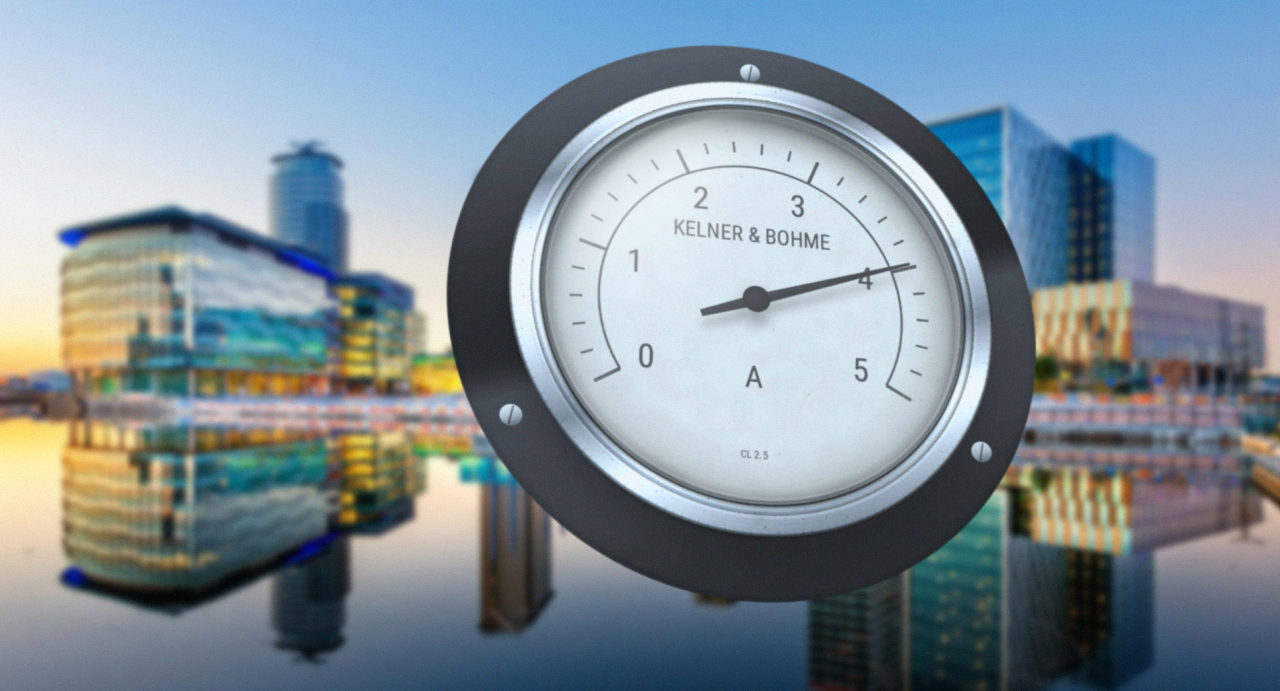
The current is 4A
